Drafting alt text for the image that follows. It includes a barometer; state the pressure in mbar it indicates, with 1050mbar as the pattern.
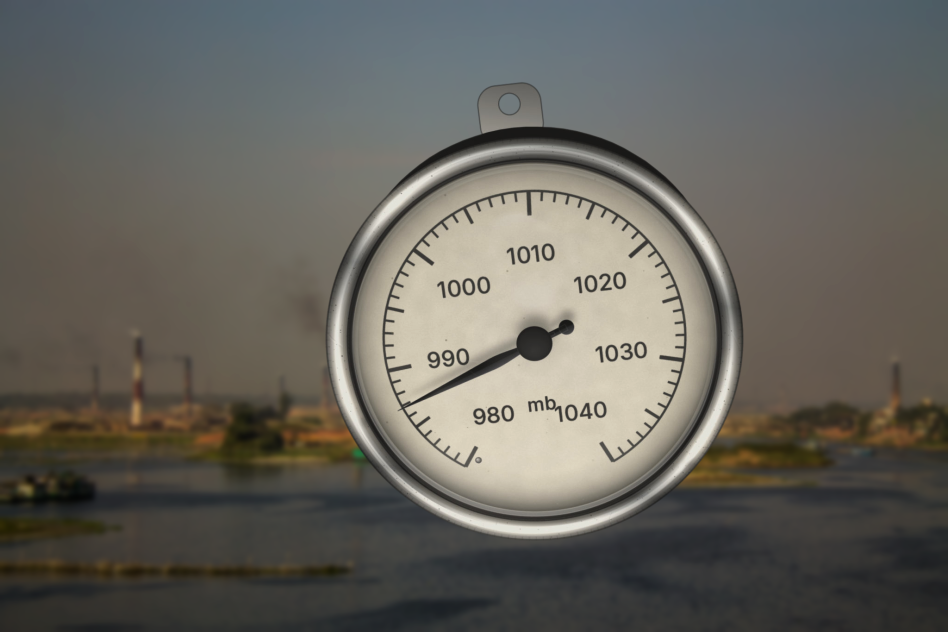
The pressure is 987mbar
